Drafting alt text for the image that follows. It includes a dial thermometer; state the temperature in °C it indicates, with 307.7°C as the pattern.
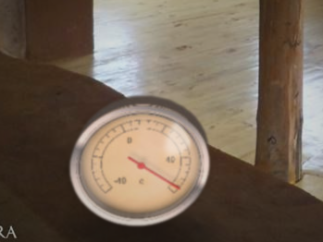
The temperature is 56°C
